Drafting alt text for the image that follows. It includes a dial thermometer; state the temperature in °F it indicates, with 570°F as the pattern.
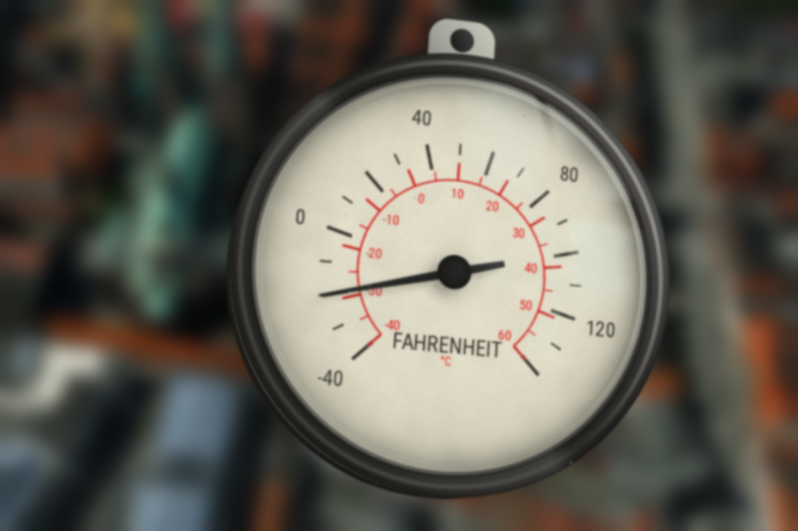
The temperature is -20°F
